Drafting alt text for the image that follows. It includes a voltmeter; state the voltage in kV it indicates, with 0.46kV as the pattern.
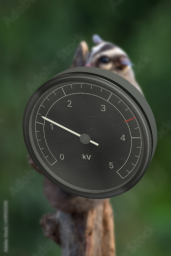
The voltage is 1.2kV
